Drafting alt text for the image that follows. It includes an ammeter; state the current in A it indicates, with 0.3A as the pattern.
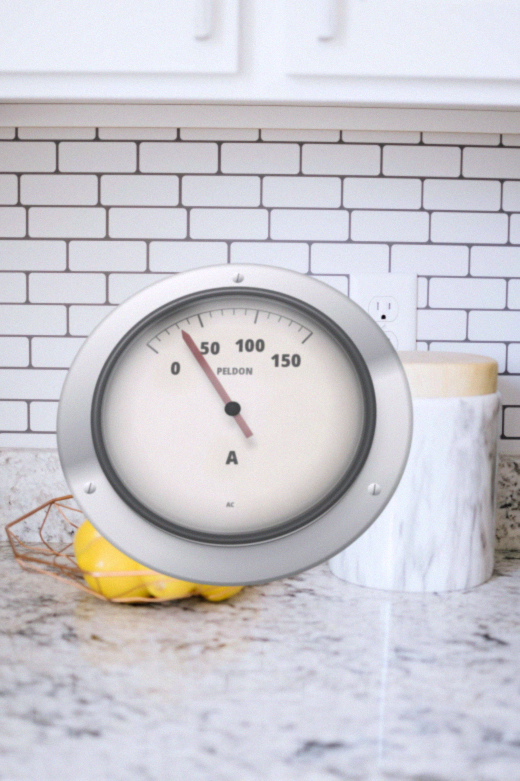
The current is 30A
